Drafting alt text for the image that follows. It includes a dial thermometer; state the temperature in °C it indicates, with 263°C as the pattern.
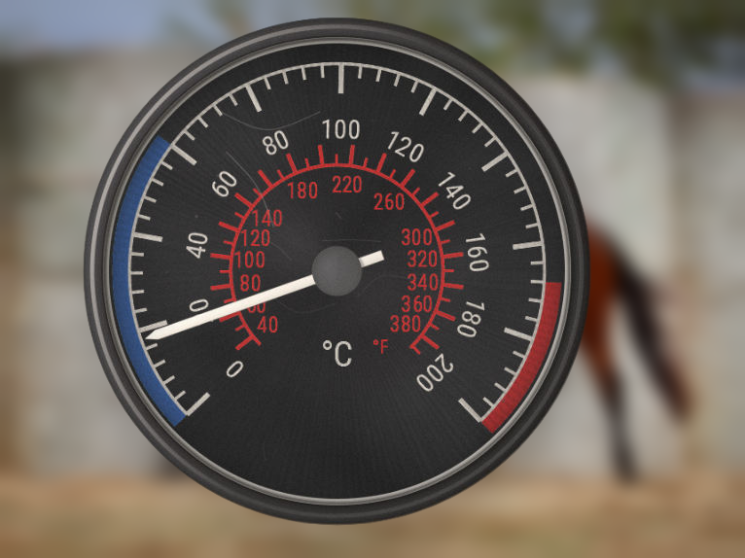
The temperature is 18°C
